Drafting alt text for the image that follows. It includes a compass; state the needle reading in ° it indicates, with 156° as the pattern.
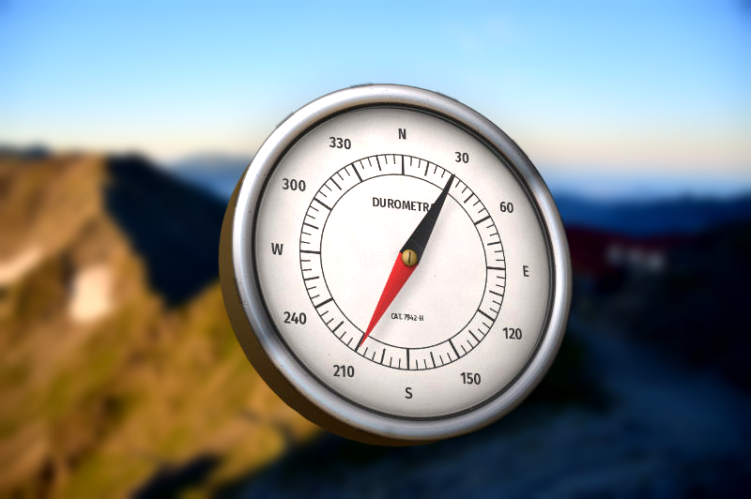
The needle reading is 210°
